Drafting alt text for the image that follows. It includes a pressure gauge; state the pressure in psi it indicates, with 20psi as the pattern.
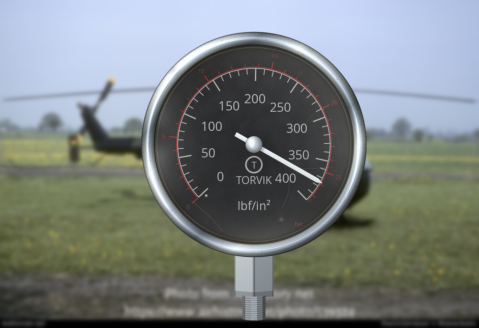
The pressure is 375psi
